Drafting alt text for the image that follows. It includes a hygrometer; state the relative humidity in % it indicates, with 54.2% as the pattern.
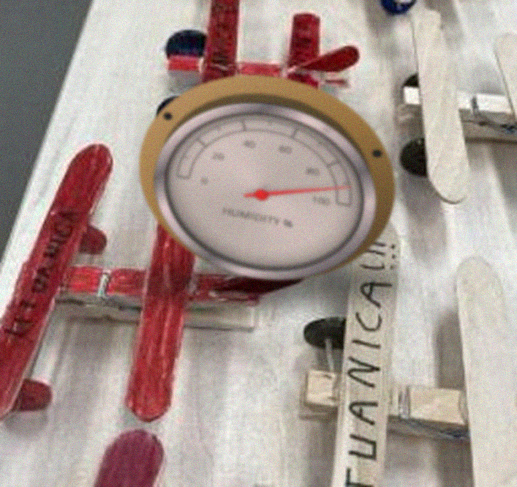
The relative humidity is 90%
